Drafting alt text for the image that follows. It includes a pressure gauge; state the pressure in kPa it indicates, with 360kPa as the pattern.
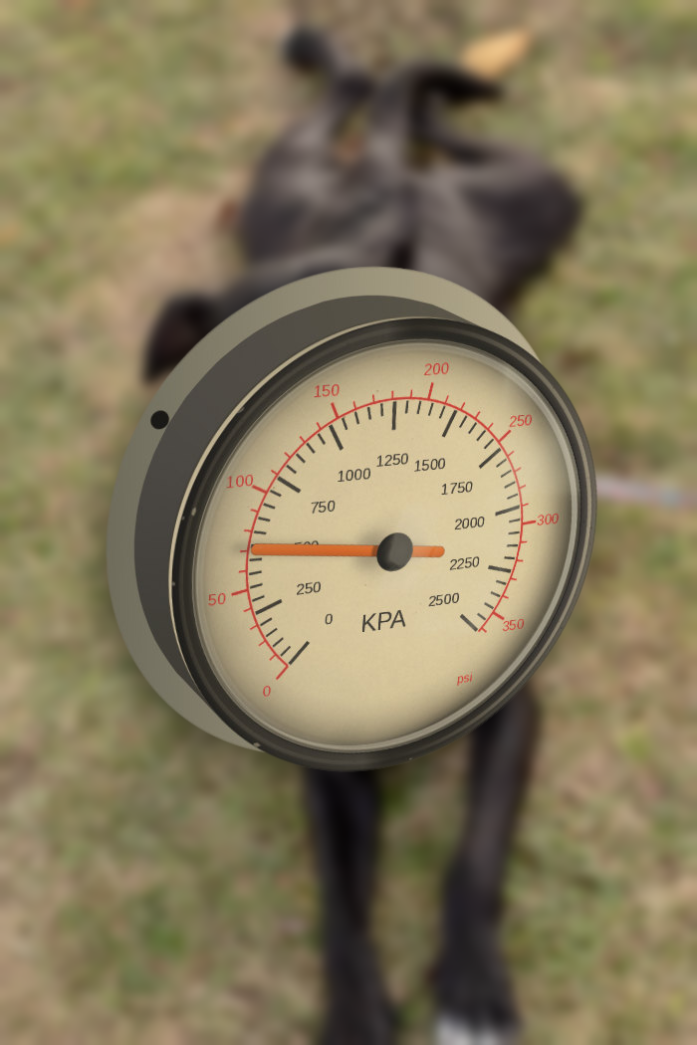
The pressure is 500kPa
